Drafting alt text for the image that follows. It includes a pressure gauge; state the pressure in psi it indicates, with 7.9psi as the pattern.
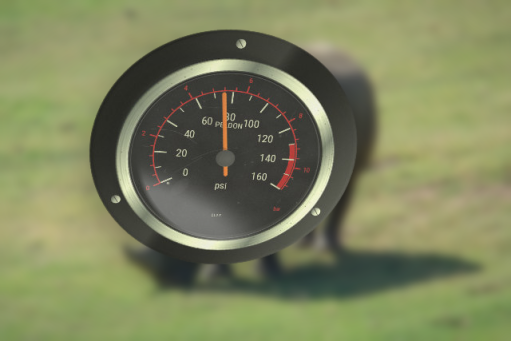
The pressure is 75psi
